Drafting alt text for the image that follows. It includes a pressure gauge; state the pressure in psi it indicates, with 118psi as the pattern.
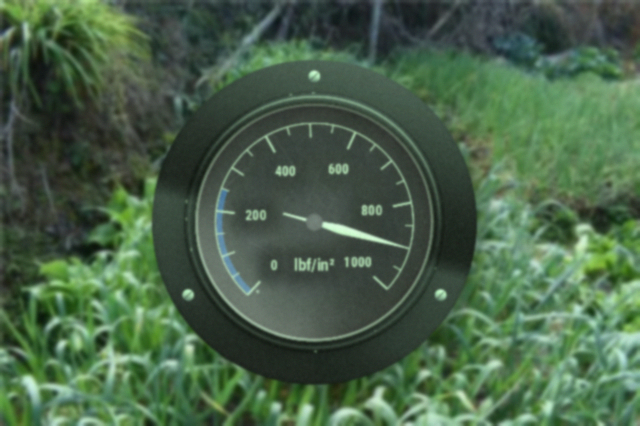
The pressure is 900psi
